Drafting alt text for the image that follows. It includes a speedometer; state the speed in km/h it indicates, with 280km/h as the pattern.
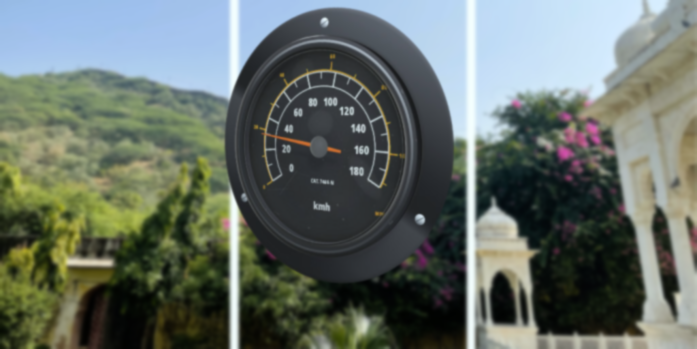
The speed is 30km/h
